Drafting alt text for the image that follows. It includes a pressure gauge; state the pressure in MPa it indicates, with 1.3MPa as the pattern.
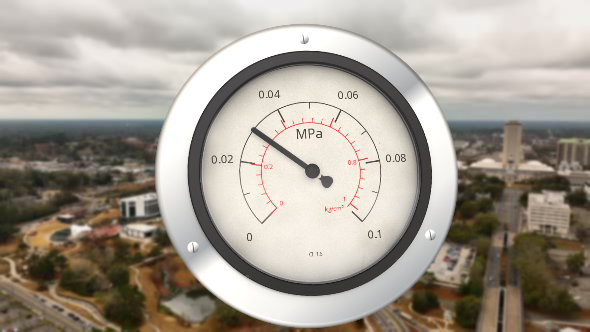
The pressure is 0.03MPa
